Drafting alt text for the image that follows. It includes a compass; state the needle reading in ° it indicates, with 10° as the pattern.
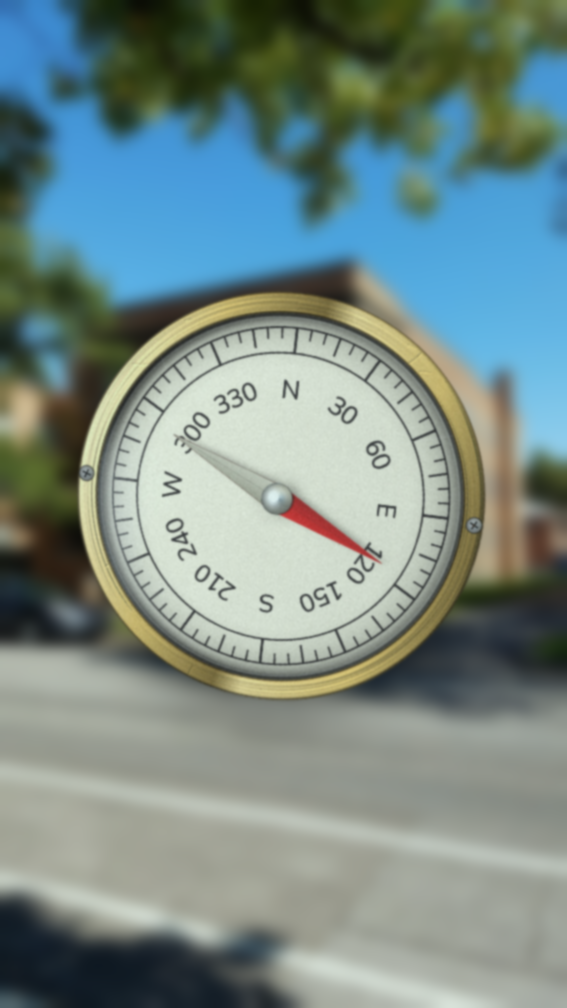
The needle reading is 115°
